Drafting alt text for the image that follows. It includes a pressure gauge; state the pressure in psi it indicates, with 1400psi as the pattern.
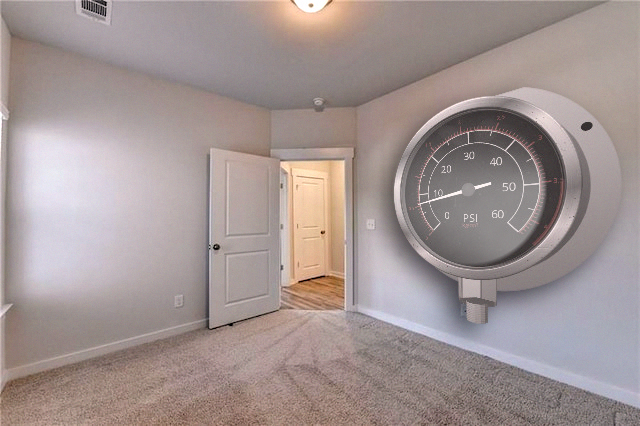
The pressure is 7.5psi
